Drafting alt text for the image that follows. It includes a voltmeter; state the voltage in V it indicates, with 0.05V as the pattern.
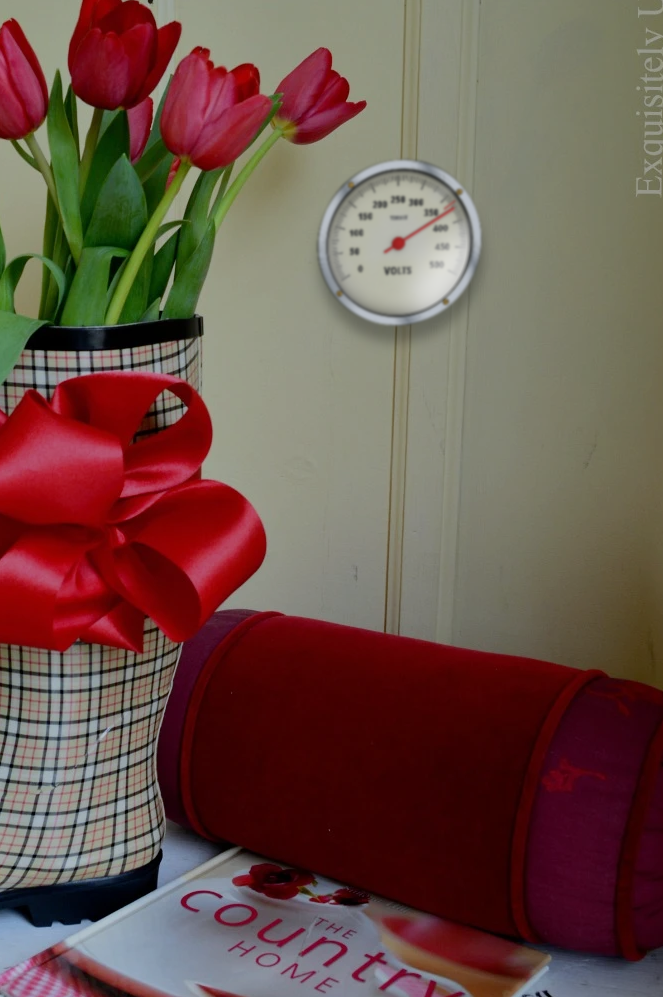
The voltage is 375V
